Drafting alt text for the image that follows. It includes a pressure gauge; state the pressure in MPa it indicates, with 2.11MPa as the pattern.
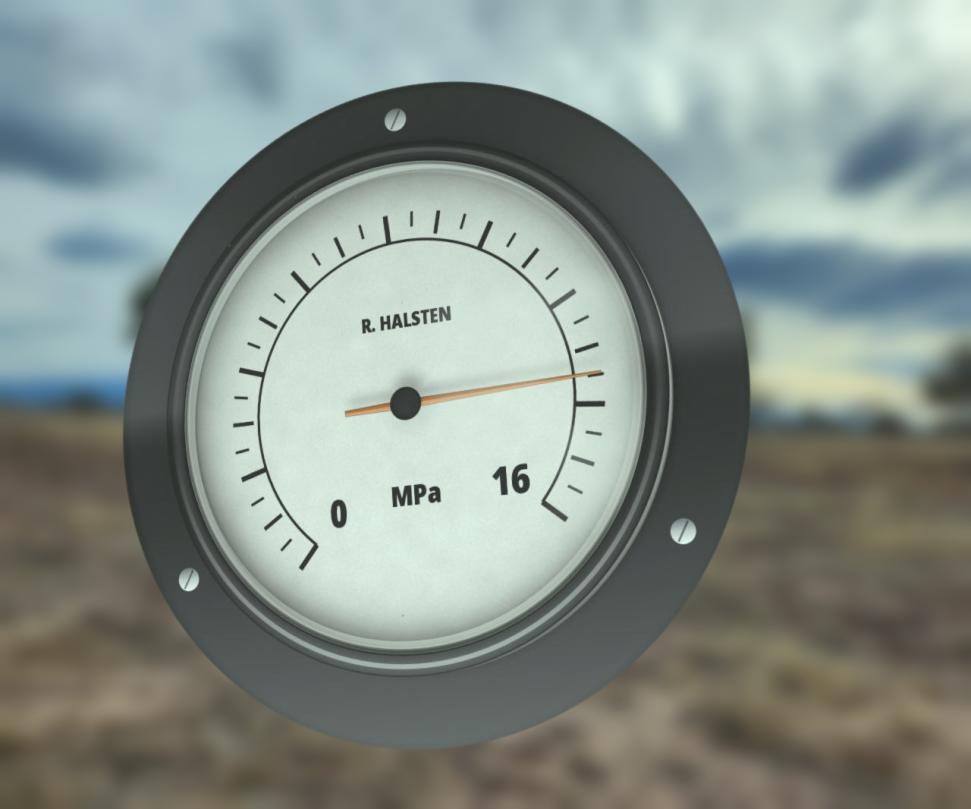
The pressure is 13.5MPa
